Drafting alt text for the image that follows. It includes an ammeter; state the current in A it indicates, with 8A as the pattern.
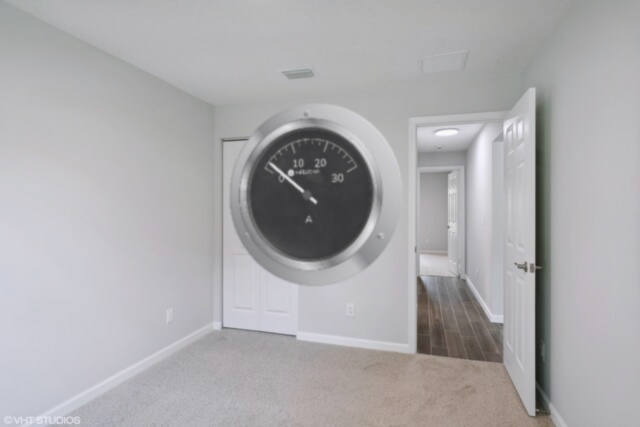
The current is 2A
